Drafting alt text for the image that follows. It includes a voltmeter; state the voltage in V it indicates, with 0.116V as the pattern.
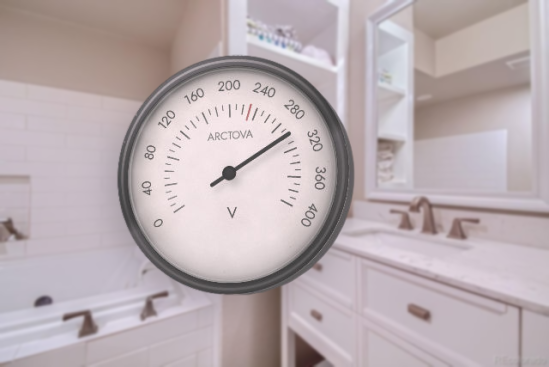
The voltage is 300V
